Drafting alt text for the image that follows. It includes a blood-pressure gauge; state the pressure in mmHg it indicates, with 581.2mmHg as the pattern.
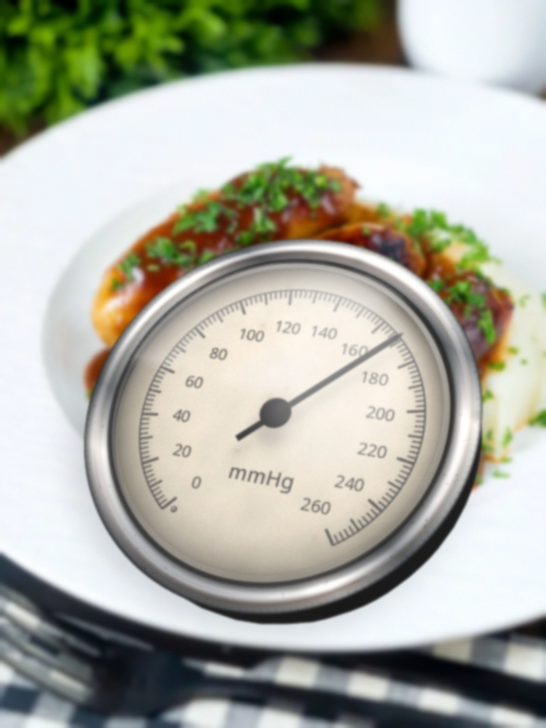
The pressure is 170mmHg
